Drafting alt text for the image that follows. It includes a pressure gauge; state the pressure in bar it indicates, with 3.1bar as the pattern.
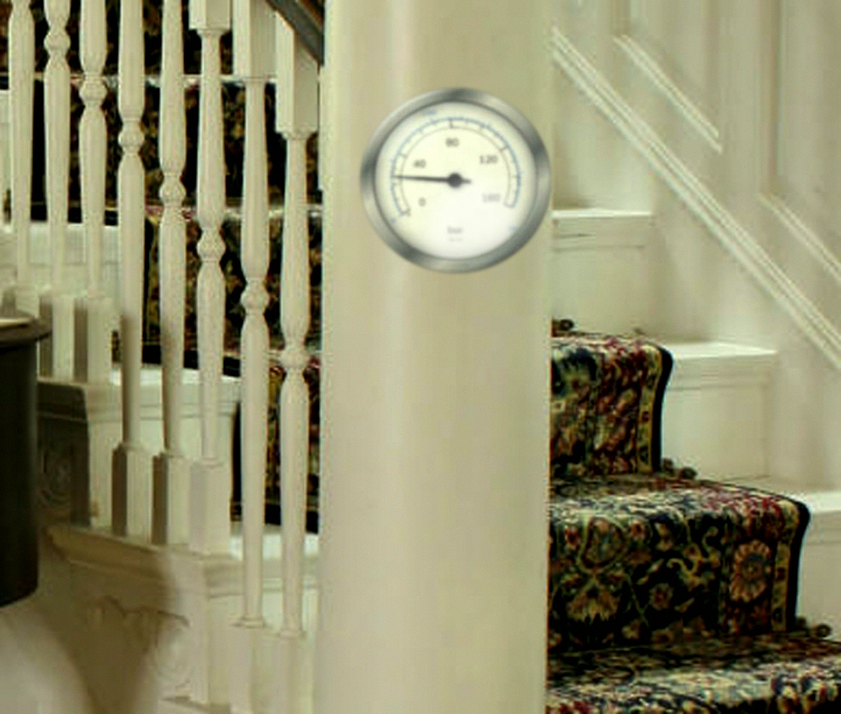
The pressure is 25bar
